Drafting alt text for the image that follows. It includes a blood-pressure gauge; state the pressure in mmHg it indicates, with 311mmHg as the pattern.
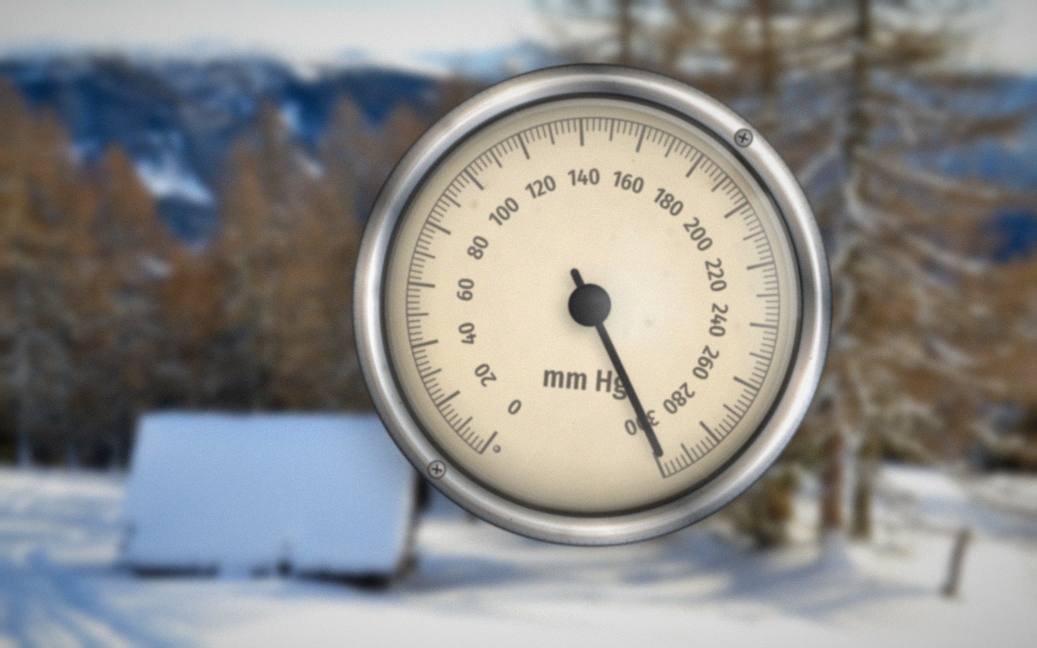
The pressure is 298mmHg
